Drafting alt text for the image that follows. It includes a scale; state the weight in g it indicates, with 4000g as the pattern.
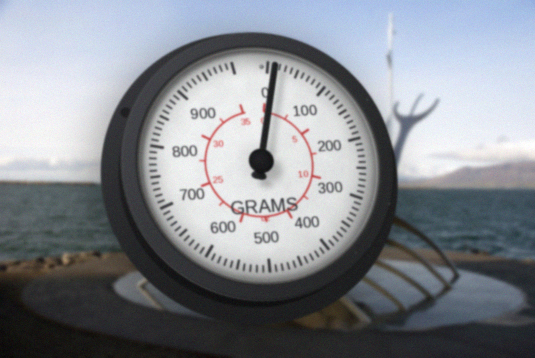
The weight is 10g
